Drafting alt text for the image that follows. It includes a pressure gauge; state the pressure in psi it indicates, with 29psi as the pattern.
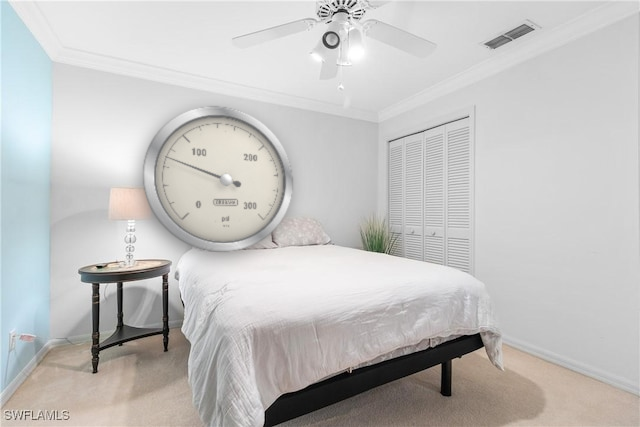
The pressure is 70psi
